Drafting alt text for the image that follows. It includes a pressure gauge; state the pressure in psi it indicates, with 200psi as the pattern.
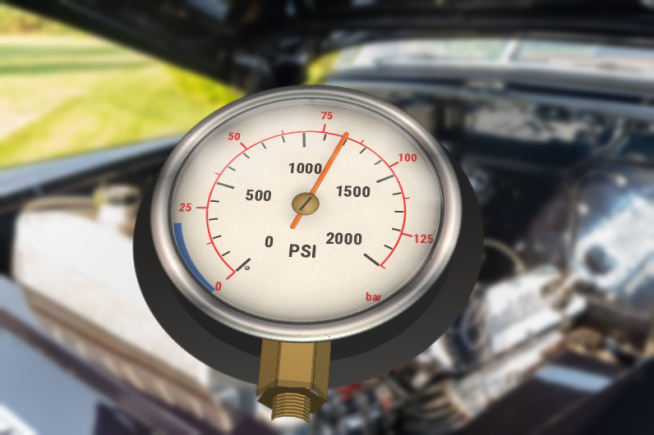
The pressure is 1200psi
